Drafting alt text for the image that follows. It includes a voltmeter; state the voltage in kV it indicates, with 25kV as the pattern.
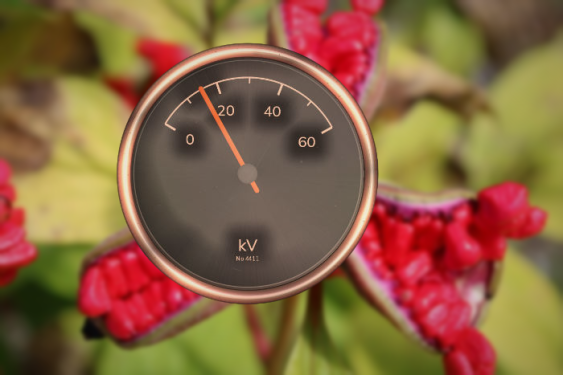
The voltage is 15kV
